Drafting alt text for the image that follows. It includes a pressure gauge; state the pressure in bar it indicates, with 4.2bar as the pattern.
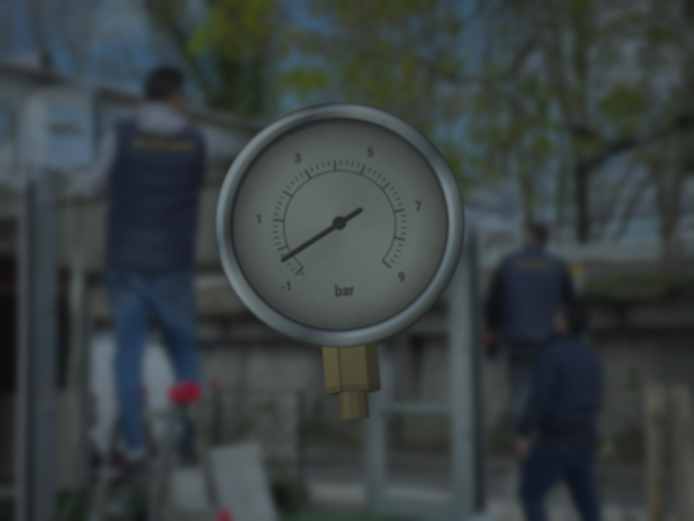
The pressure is -0.4bar
